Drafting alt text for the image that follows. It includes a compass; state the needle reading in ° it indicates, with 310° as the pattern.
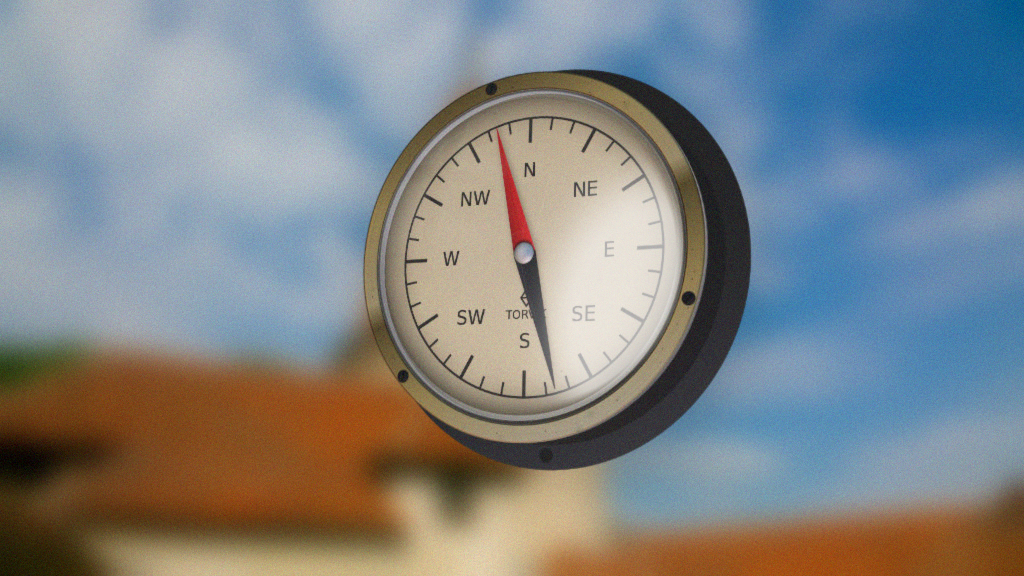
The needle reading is 345°
